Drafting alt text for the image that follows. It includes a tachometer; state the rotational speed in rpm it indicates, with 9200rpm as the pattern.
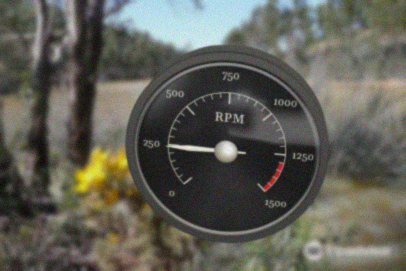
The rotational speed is 250rpm
